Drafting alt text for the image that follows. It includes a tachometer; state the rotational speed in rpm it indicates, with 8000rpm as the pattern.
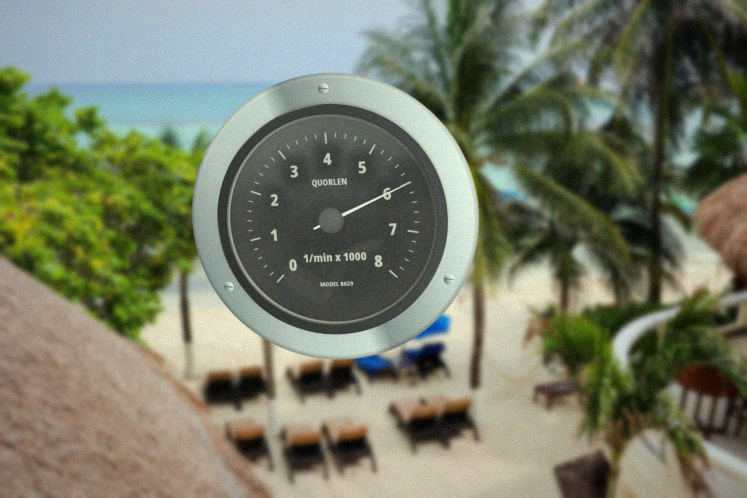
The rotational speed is 6000rpm
